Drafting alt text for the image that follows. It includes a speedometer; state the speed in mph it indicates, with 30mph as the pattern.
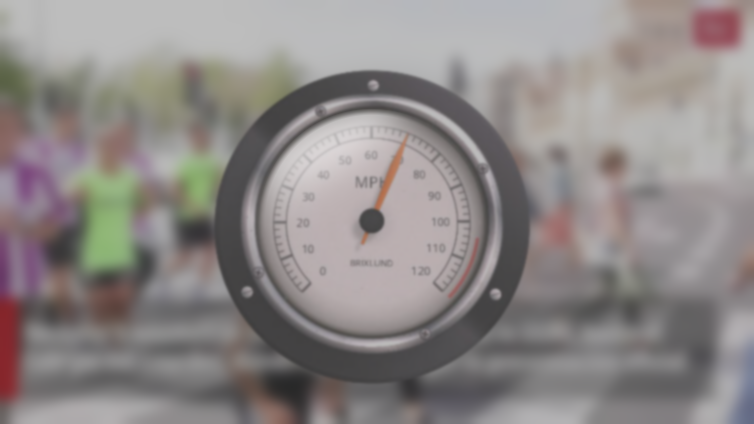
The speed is 70mph
